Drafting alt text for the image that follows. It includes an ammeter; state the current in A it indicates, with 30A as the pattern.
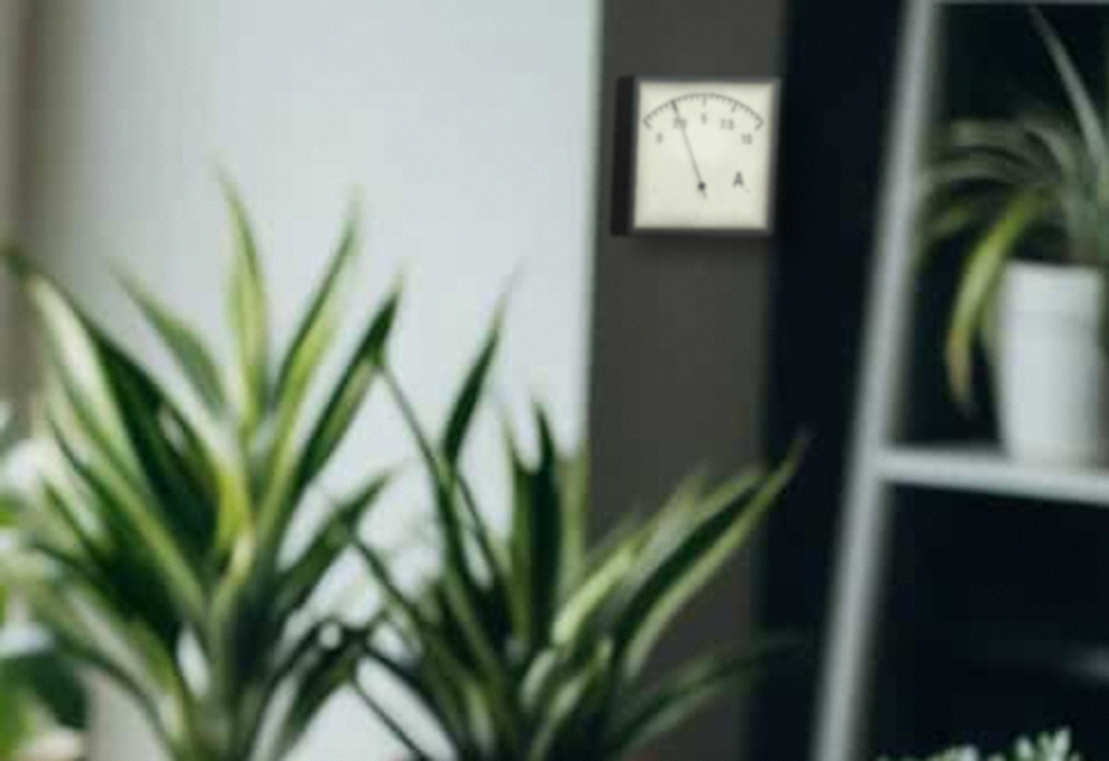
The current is 2.5A
